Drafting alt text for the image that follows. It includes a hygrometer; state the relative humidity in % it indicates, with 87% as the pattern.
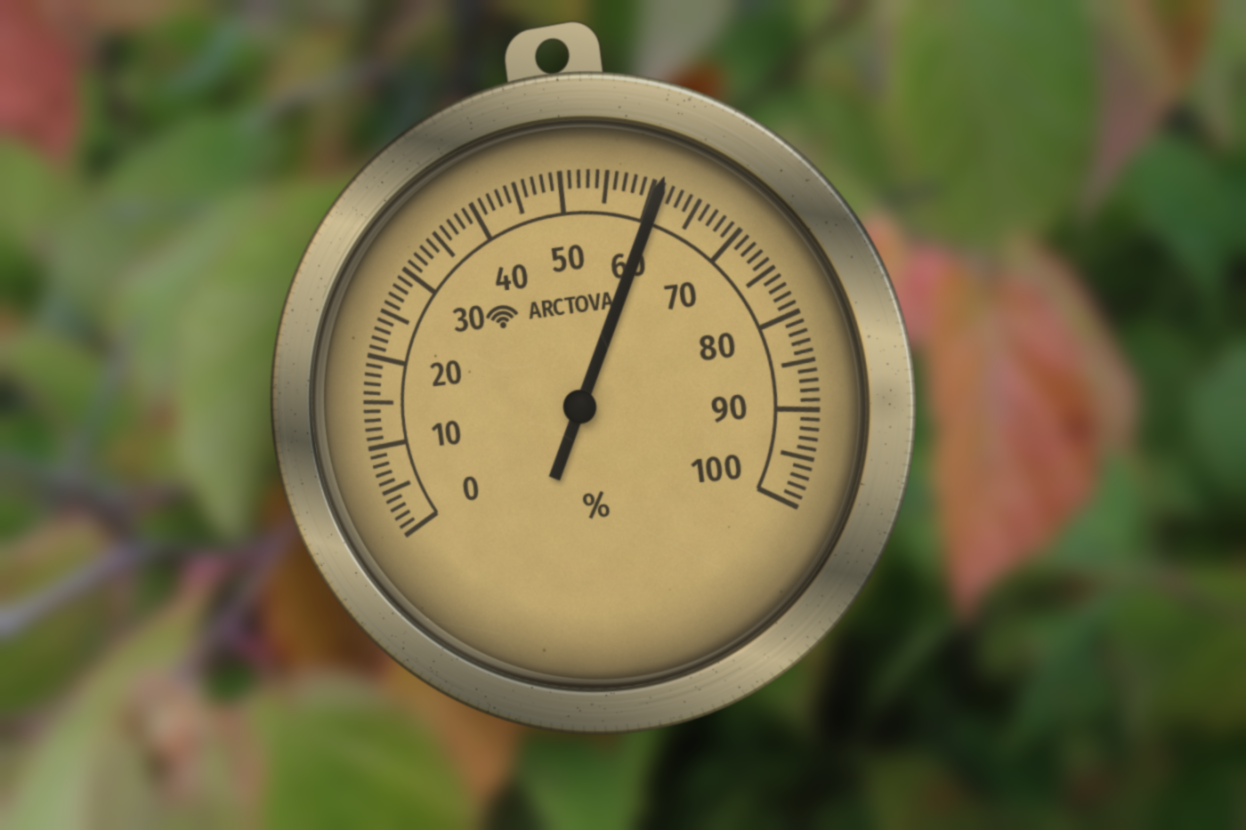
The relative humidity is 61%
